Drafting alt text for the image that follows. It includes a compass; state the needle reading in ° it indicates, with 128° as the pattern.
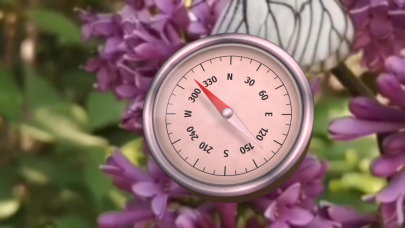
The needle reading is 315°
